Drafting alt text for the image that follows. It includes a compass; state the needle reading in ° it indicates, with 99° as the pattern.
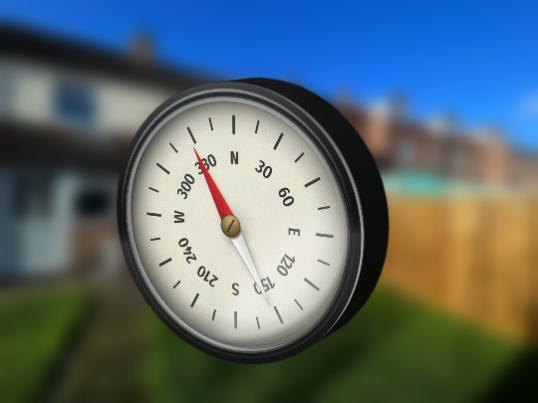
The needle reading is 330°
